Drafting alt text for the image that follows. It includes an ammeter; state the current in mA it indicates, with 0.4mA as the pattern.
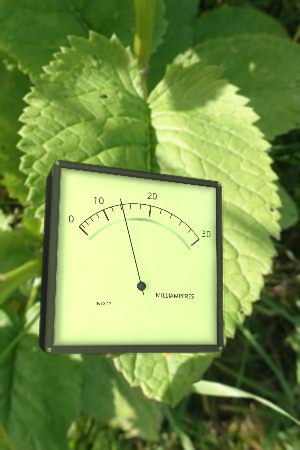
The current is 14mA
